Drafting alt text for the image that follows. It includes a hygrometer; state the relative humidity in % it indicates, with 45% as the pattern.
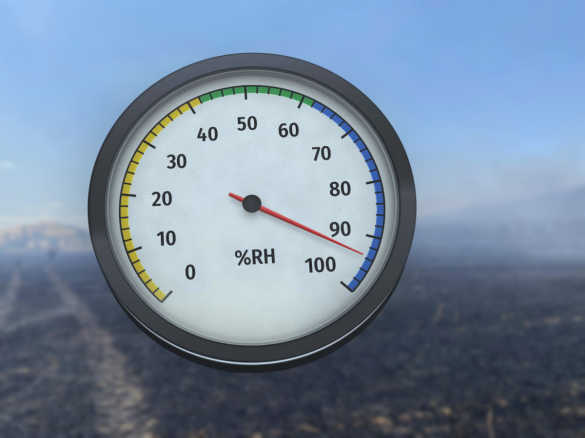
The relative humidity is 94%
